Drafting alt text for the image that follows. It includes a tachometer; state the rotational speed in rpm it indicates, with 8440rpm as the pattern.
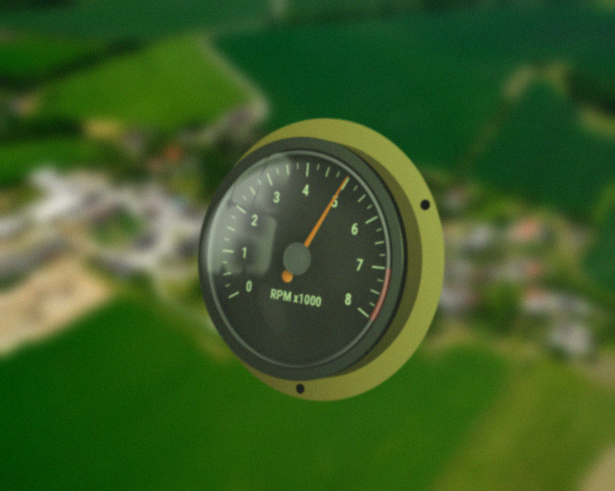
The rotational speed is 5000rpm
